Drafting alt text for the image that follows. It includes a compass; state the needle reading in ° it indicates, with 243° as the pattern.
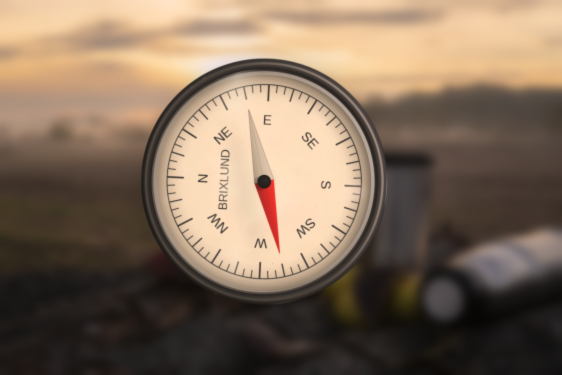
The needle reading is 255°
